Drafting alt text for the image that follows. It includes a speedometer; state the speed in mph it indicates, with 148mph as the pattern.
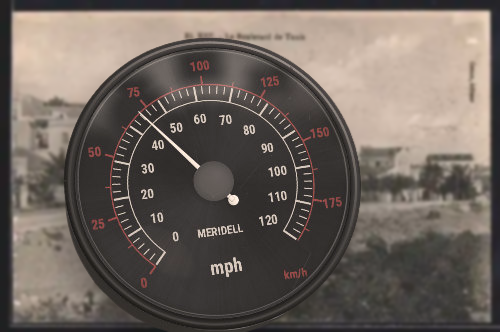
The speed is 44mph
